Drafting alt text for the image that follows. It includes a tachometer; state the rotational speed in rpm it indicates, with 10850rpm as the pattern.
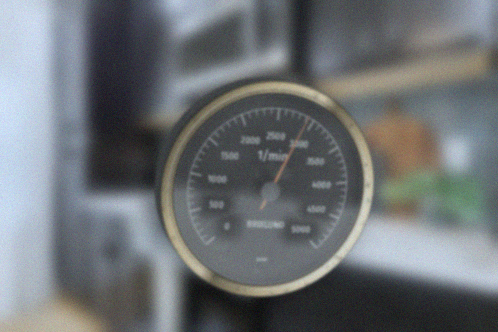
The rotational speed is 2900rpm
